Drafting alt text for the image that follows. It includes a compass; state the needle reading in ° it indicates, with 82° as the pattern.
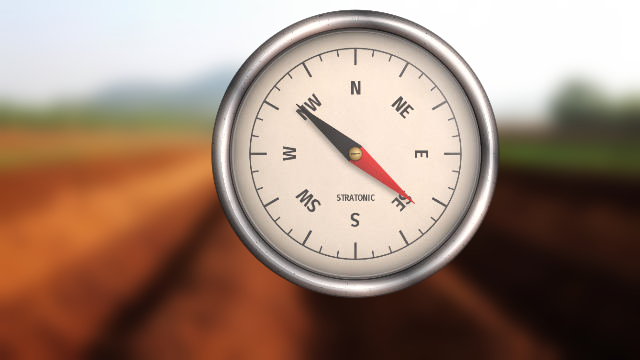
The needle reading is 130°
